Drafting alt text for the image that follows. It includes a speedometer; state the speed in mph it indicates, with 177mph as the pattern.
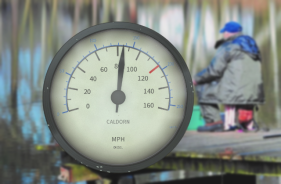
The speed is 85mph
